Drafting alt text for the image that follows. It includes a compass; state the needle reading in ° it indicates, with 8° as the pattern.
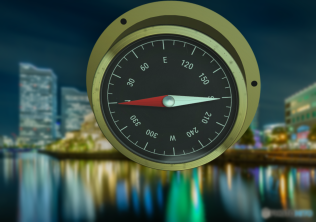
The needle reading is 0°
